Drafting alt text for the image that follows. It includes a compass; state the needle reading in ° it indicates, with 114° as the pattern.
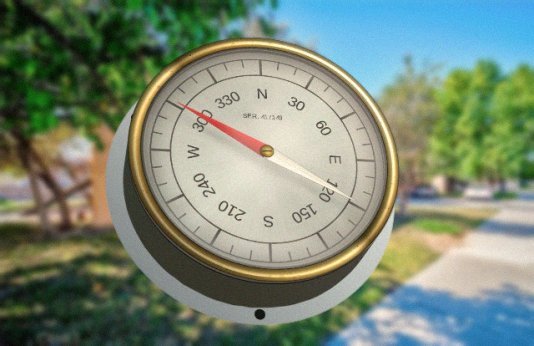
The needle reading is 300°
